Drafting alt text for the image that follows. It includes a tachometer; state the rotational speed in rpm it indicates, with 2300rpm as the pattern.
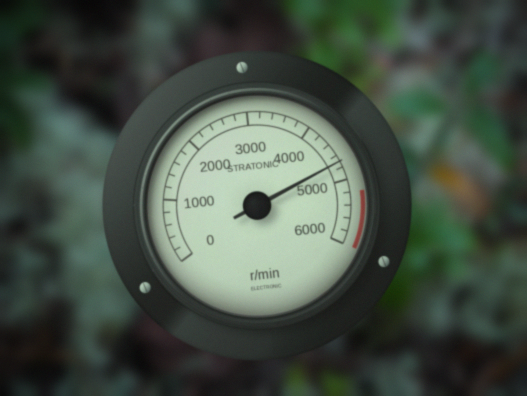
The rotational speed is 4700rpm
